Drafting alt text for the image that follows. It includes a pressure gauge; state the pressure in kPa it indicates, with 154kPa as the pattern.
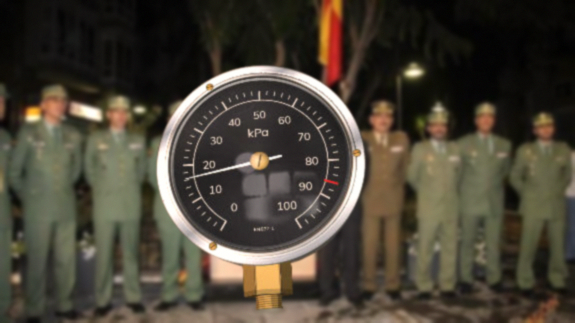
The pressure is 16kPa
